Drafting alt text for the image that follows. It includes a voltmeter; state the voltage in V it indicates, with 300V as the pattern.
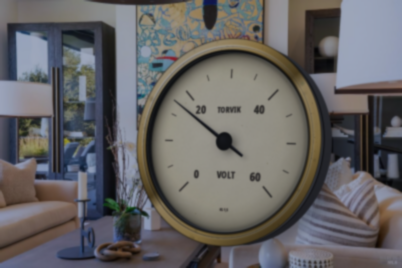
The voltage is 17.5V
